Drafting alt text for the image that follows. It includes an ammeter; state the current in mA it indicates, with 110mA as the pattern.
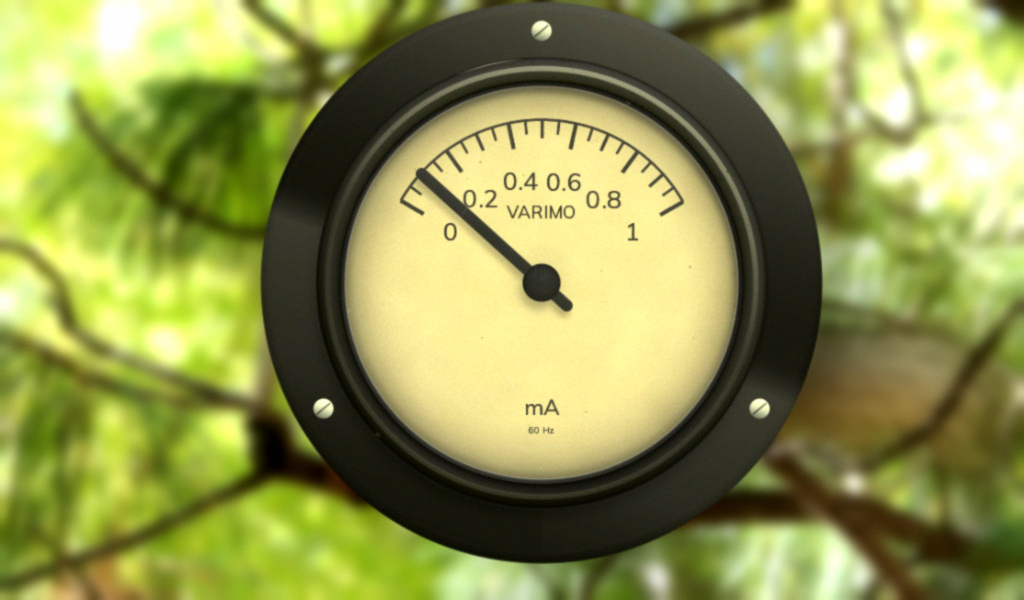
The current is 0.1mA
